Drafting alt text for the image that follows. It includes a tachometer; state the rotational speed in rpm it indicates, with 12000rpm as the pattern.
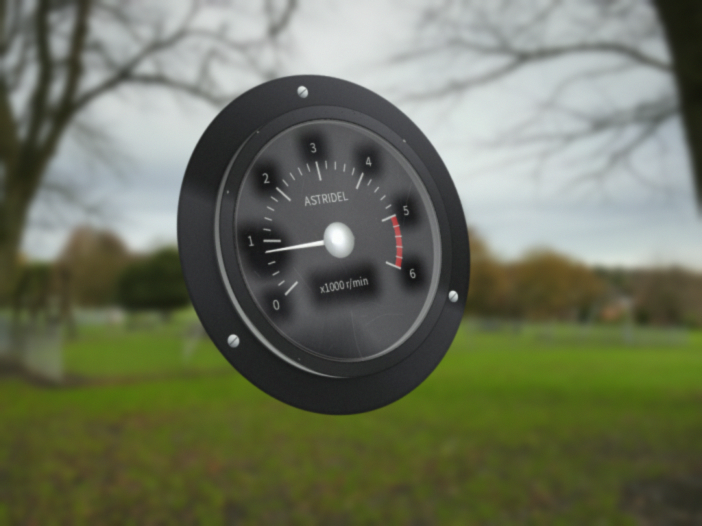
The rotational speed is 800rpm
